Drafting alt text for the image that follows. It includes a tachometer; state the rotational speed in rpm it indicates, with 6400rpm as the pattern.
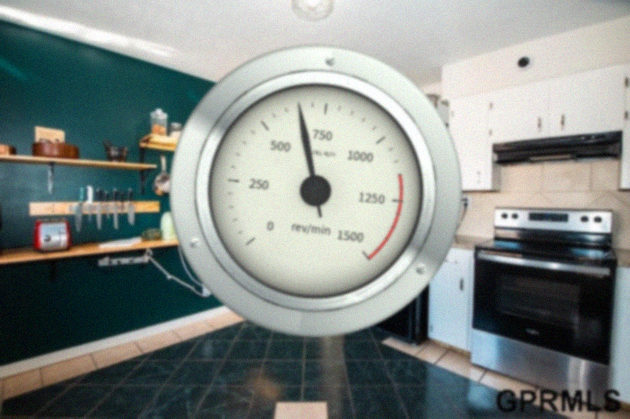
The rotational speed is 650rpm
